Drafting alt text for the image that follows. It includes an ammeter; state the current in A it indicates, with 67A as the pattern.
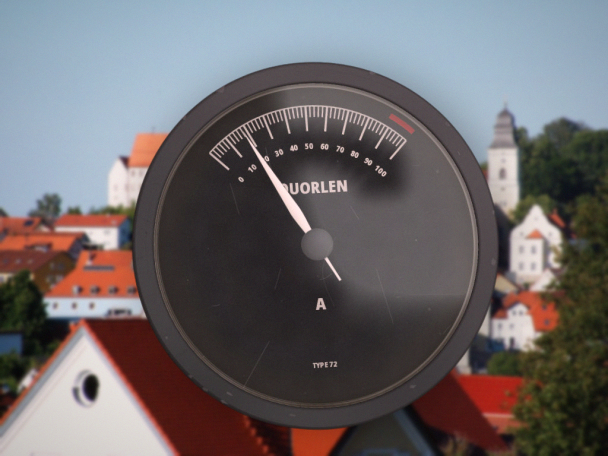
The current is 18A
